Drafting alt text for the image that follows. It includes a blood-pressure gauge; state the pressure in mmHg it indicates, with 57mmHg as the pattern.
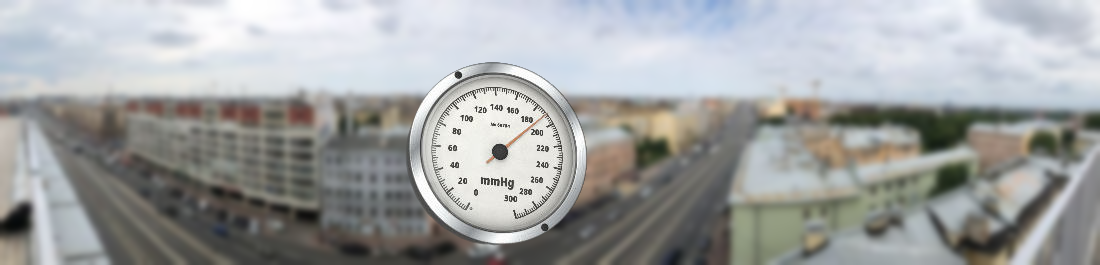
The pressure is 190mmHg
